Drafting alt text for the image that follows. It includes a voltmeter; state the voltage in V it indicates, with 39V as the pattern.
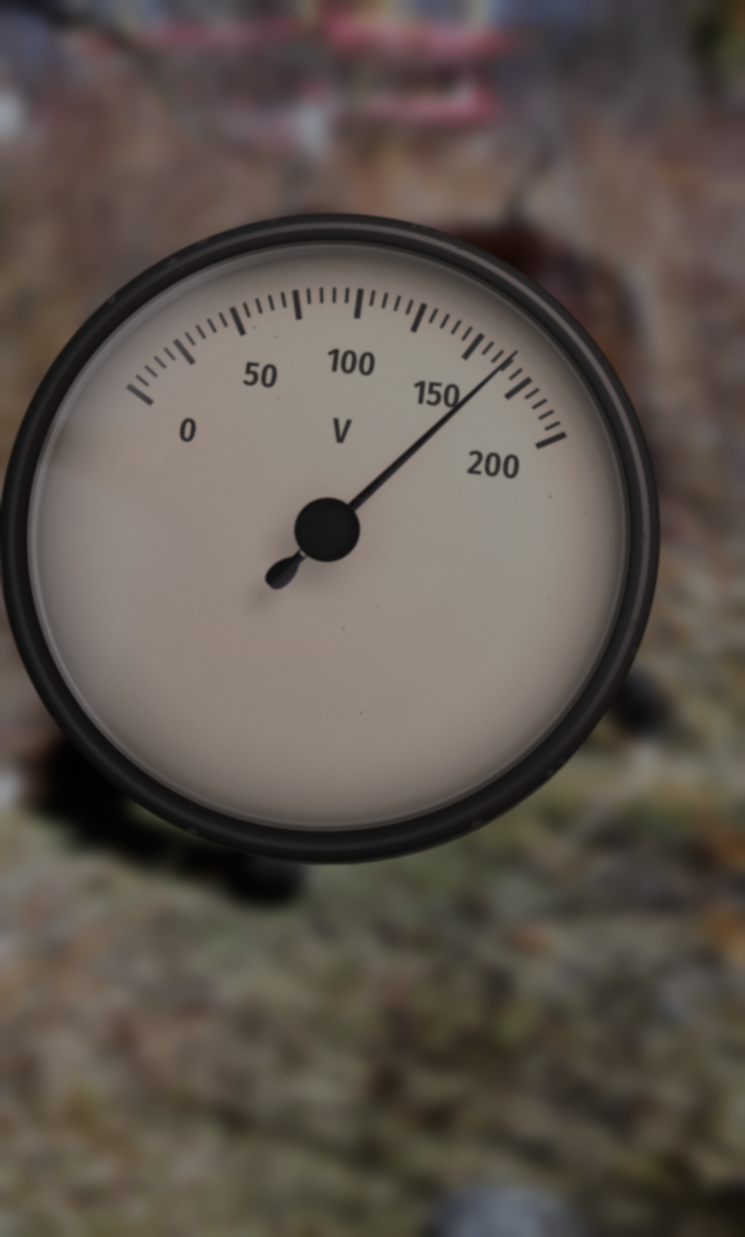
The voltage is 165V
